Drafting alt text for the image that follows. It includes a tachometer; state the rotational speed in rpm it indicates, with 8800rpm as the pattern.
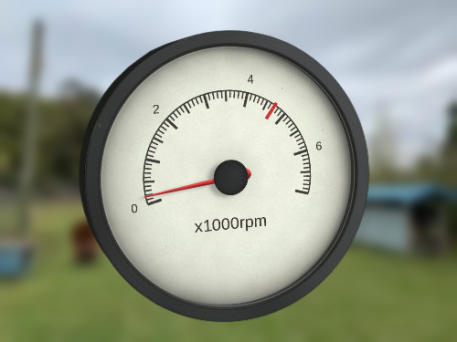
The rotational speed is 200rpm
